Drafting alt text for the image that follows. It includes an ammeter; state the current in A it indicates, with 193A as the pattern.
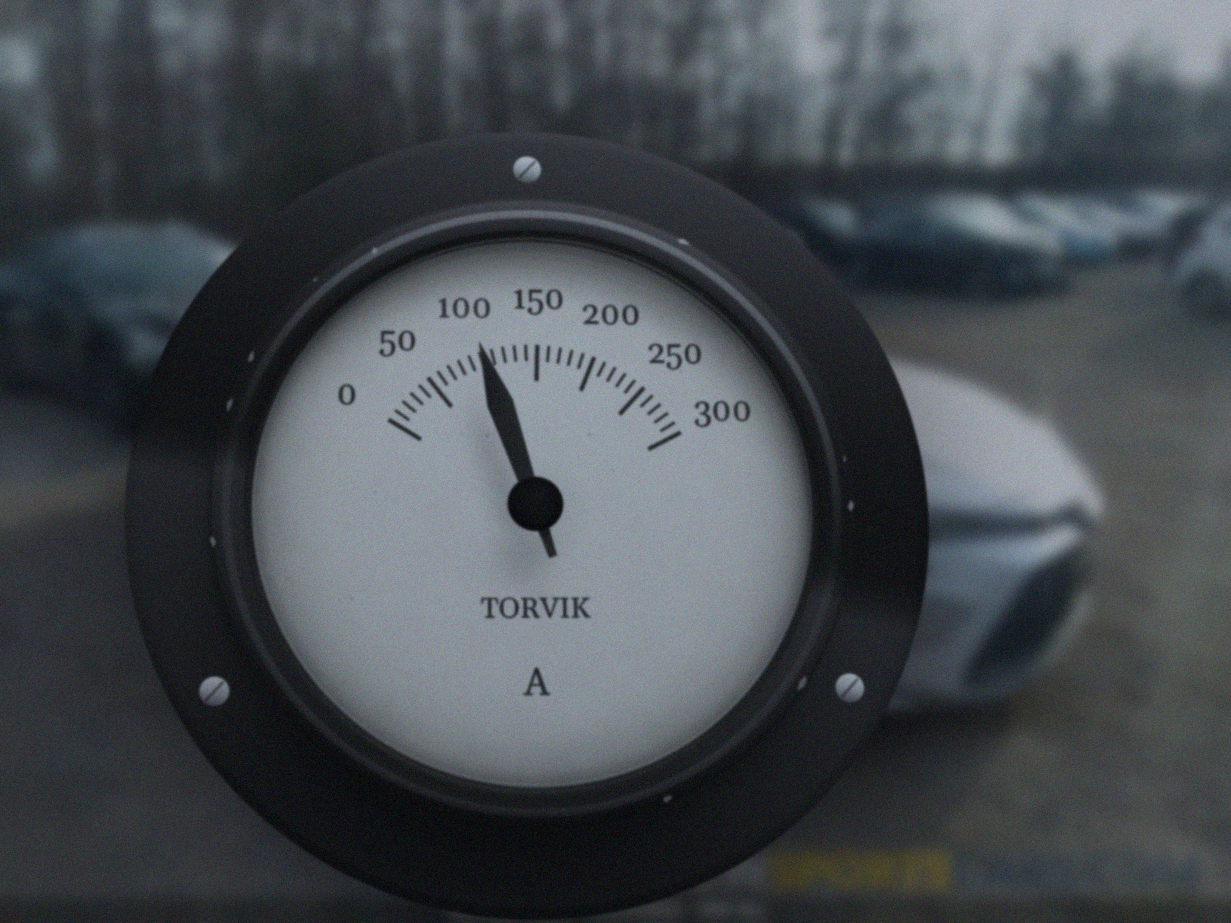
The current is 100A
